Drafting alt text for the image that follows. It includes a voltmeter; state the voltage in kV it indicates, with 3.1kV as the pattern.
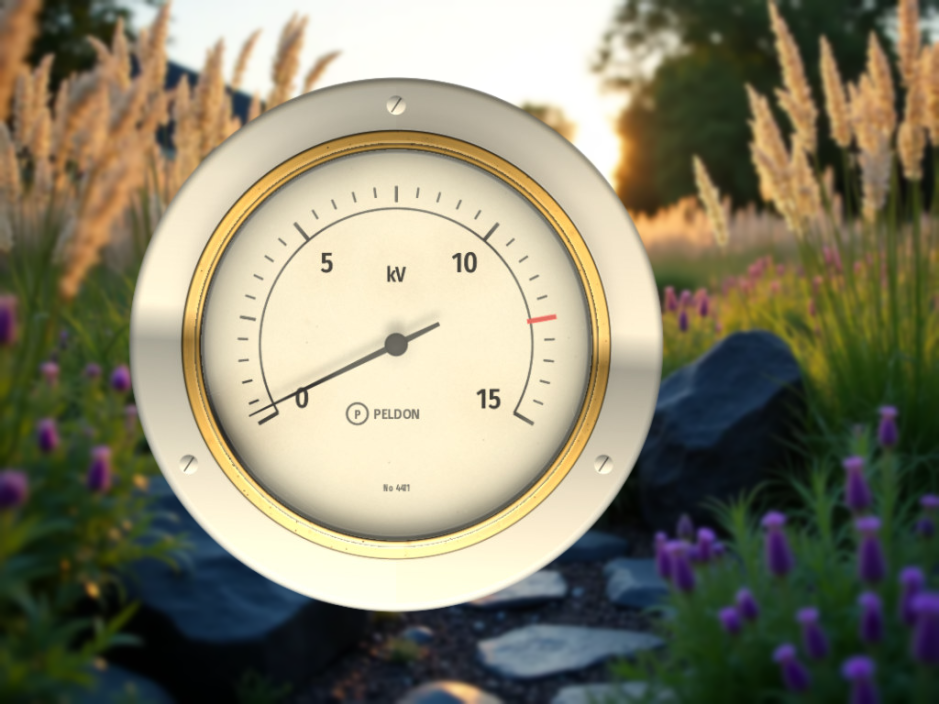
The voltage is 0.25kV
